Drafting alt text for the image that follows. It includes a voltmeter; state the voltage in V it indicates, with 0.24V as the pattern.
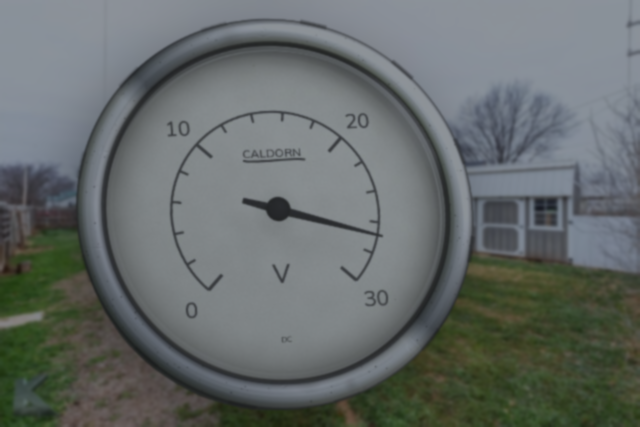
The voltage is 27V
